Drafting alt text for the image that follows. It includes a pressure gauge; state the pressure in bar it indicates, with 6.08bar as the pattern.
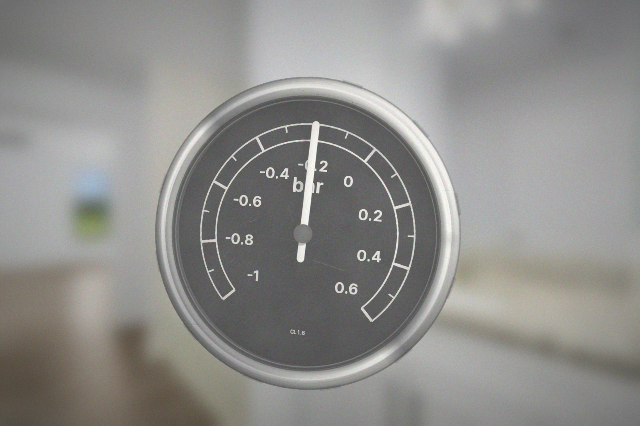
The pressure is -0.2bar
